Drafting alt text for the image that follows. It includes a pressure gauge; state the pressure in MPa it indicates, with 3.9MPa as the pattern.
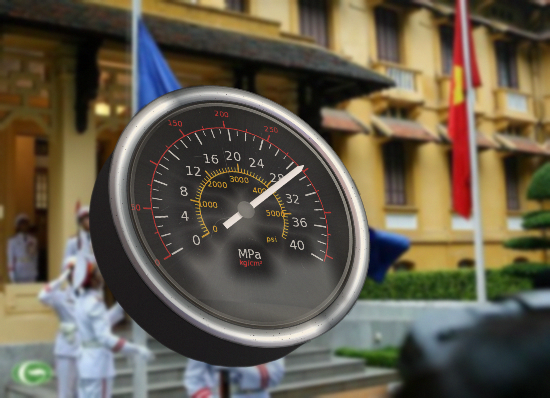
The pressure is 29MPa
